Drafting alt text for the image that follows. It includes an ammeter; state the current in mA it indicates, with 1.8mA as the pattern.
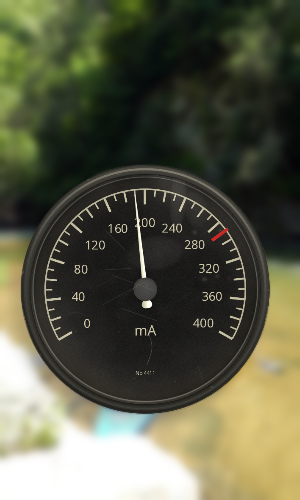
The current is 190mA
